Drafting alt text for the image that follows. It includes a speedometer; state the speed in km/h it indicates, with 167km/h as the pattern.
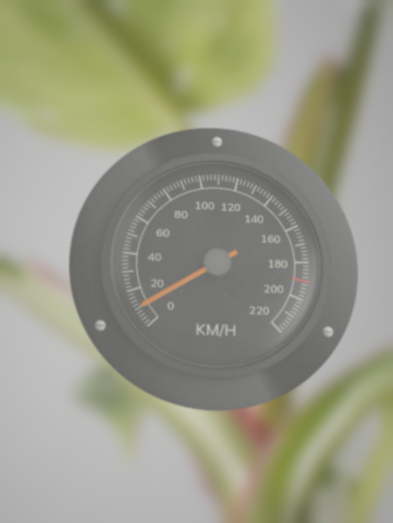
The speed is 10km/h
